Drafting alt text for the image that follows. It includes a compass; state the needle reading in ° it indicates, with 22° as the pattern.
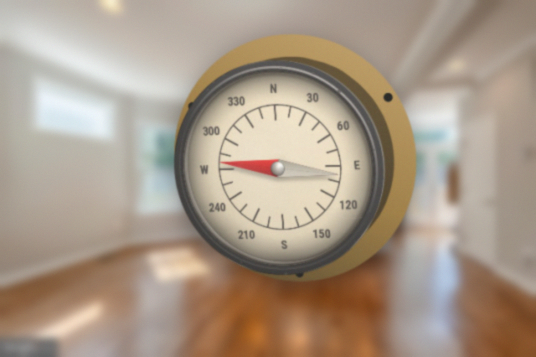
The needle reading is 277.5°
